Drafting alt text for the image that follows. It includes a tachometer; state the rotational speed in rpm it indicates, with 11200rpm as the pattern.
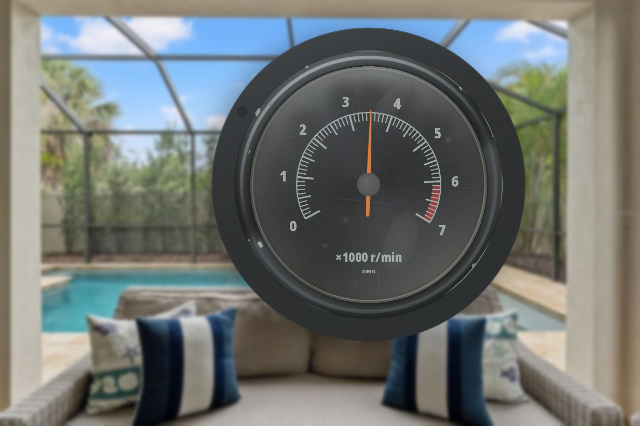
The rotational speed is 3500rpm
